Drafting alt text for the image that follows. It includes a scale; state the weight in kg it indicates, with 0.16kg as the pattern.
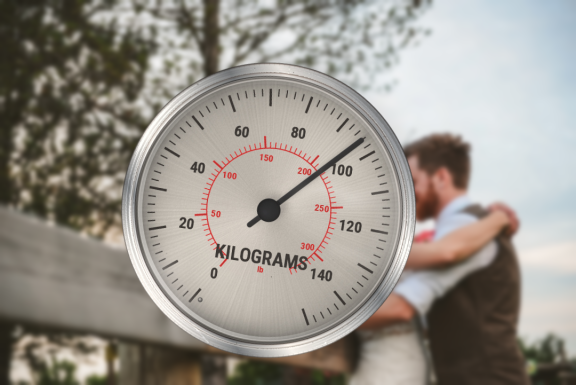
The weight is 96kg
